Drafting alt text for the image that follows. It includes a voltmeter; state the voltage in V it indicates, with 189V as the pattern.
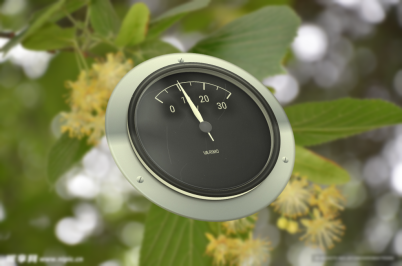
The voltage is 10V
